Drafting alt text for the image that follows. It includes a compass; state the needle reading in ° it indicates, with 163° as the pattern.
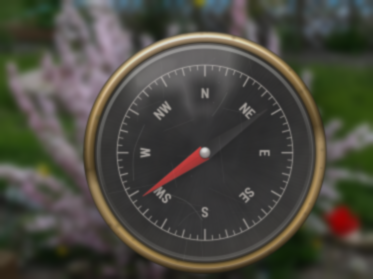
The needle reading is 235°
